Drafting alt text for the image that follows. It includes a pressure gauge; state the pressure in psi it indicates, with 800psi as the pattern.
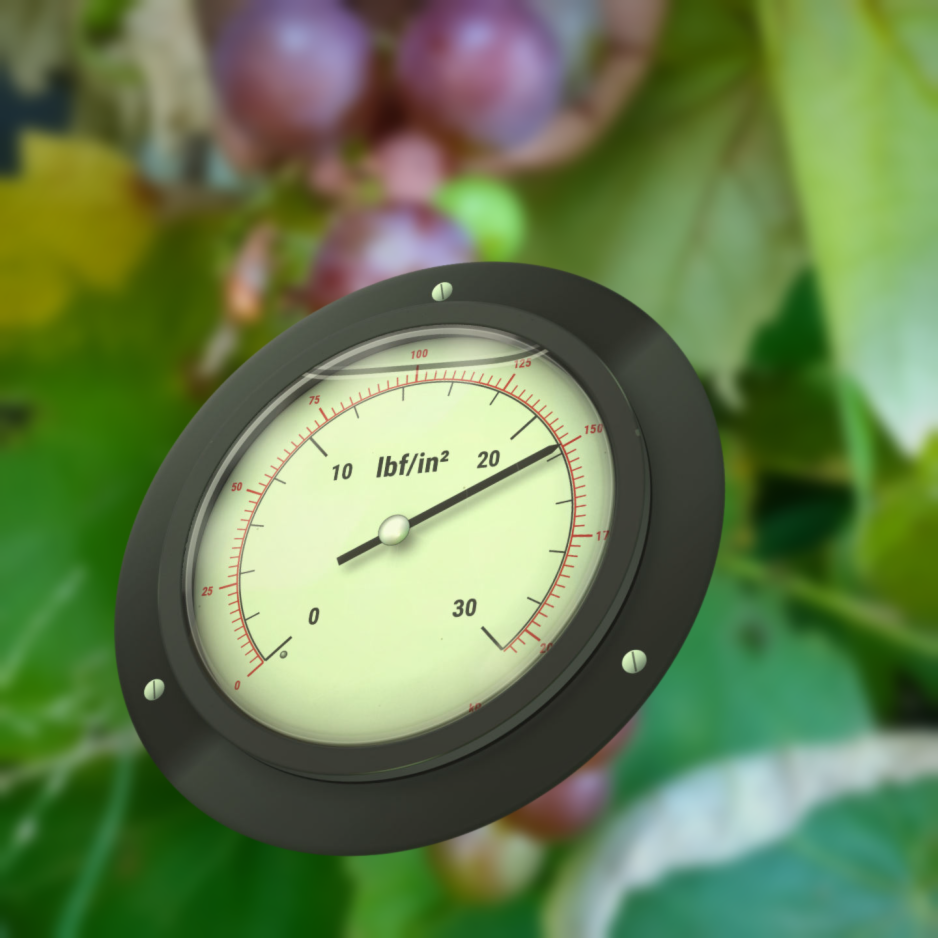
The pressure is 22psi
